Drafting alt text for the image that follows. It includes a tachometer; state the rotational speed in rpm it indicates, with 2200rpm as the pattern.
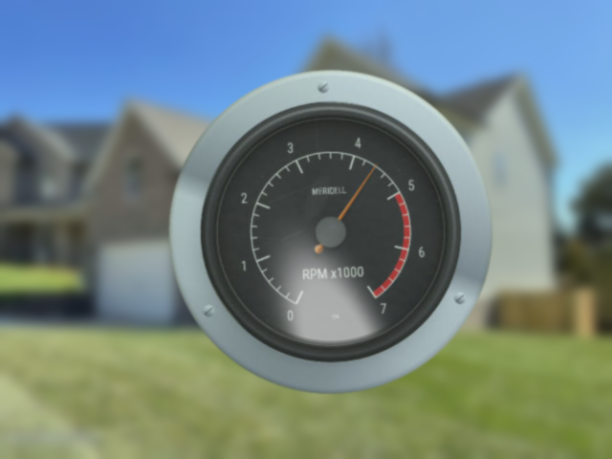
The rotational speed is 4400rpm
